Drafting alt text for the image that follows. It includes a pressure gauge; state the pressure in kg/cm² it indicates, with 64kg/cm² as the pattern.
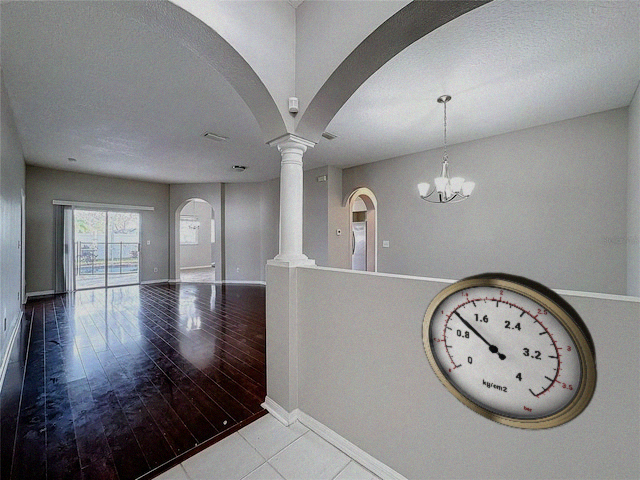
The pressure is 1.2kg/cm²
